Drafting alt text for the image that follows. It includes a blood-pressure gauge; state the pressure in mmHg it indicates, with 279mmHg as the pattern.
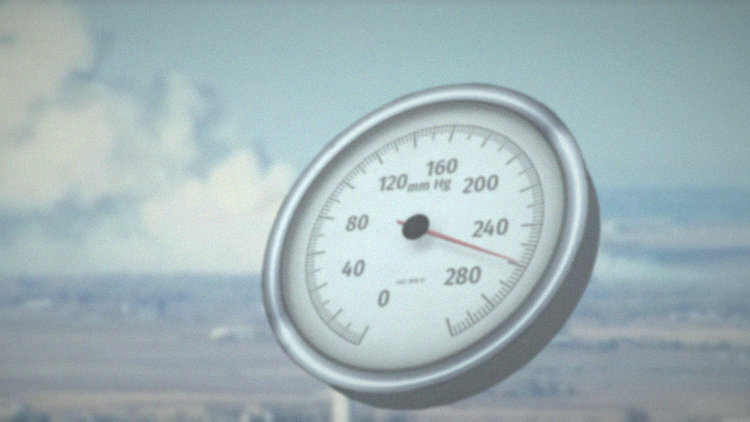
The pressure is 260mmHg
